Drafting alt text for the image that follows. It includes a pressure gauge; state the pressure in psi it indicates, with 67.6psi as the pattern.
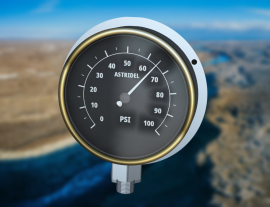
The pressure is 65psi
